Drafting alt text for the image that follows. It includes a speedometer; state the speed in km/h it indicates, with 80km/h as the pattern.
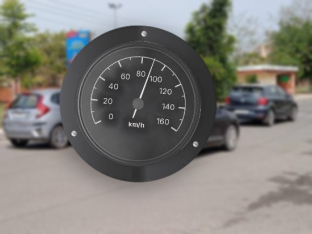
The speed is 90km/h
